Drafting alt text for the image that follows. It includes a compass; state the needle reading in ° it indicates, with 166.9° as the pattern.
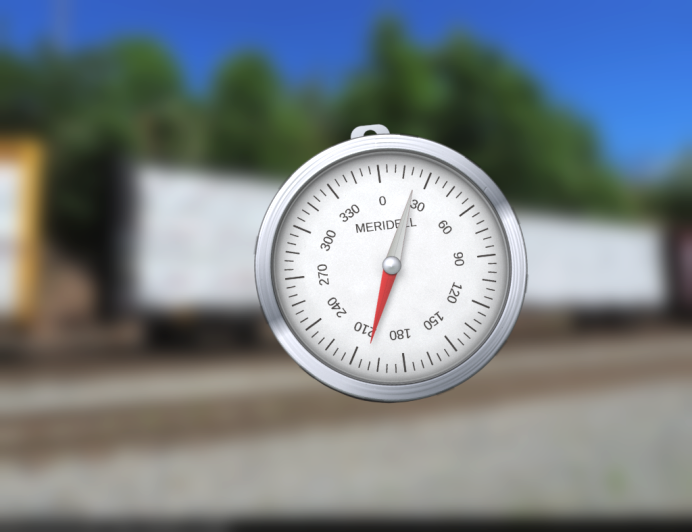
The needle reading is 202.5°
